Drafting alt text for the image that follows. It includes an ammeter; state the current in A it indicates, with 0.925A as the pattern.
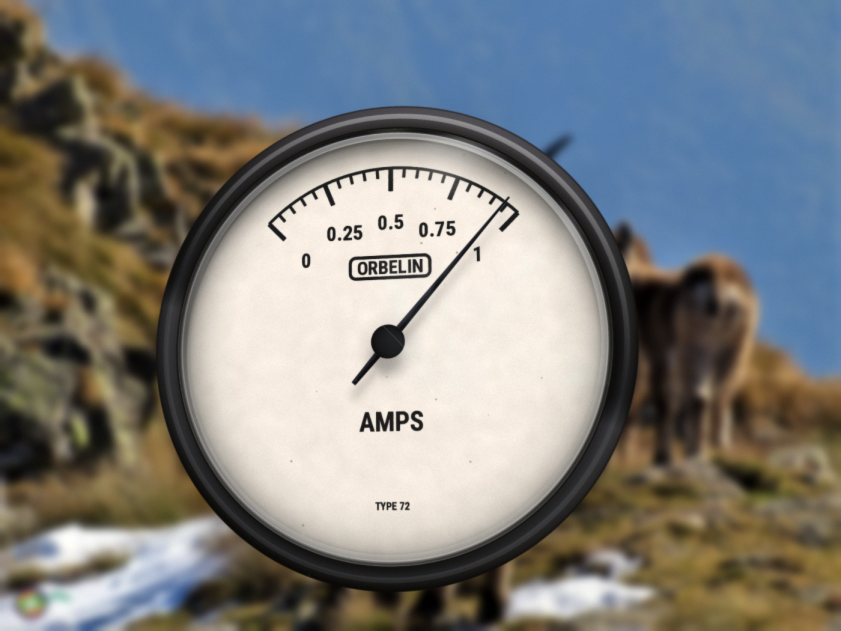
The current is 0.95A
